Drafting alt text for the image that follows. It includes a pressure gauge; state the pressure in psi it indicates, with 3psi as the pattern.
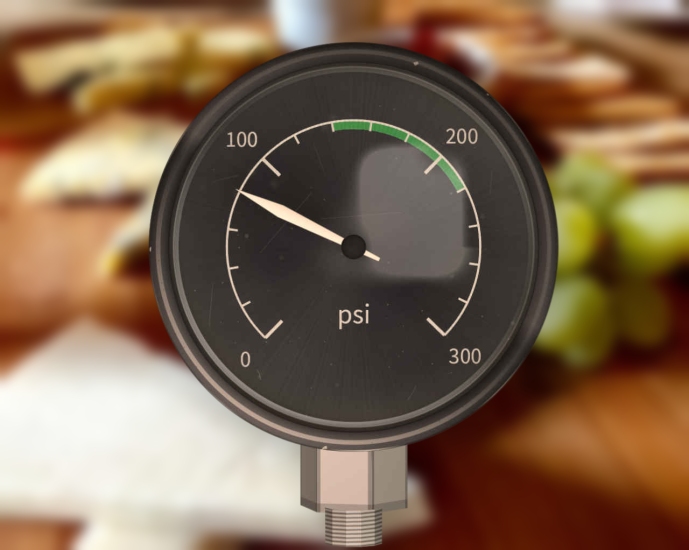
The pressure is 80psi
